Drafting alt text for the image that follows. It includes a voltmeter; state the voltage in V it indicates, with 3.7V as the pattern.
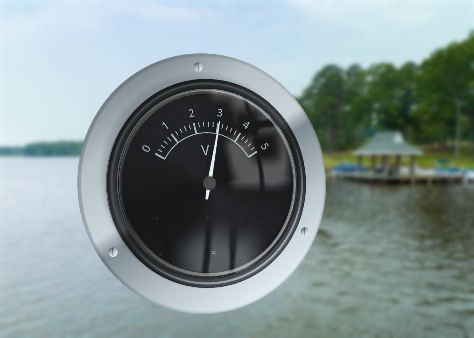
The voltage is 3V
